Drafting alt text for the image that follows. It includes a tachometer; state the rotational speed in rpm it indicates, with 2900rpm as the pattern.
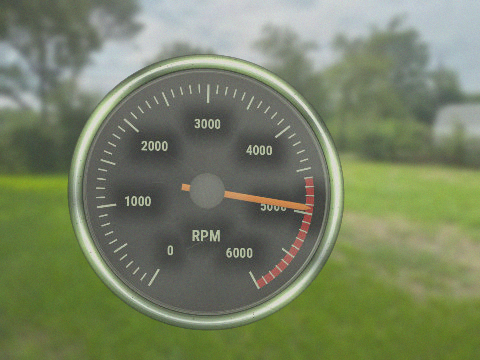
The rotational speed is 4950rpm
